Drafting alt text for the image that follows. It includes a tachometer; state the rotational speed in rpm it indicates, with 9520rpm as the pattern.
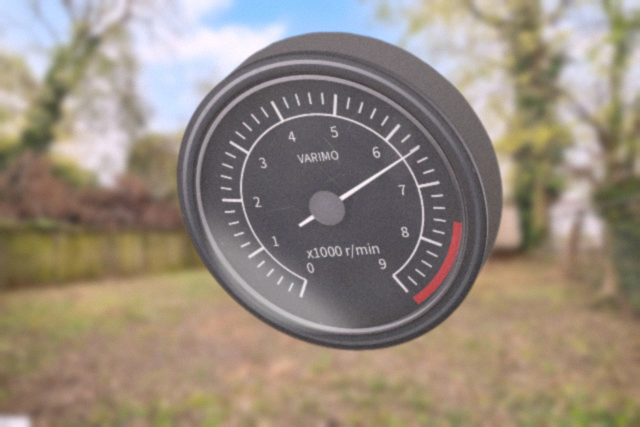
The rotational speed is 6400rpm
